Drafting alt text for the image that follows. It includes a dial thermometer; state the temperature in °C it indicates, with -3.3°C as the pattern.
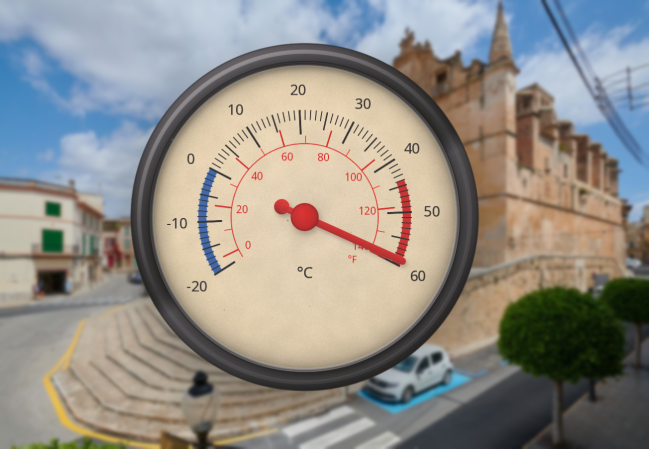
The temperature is 59°C
